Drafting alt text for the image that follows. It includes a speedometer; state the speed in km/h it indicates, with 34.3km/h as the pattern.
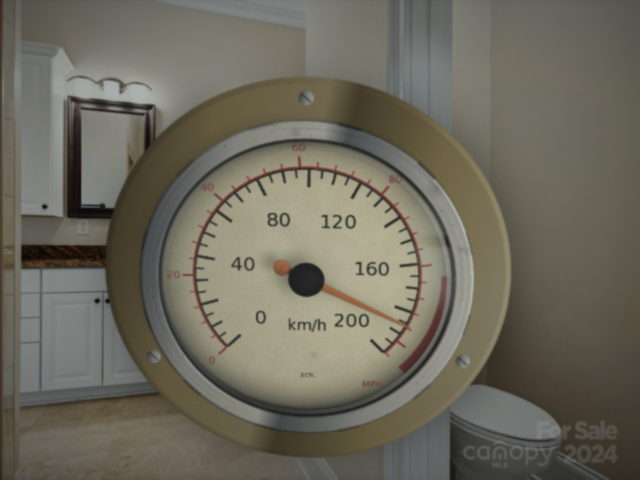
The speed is 185km/h
